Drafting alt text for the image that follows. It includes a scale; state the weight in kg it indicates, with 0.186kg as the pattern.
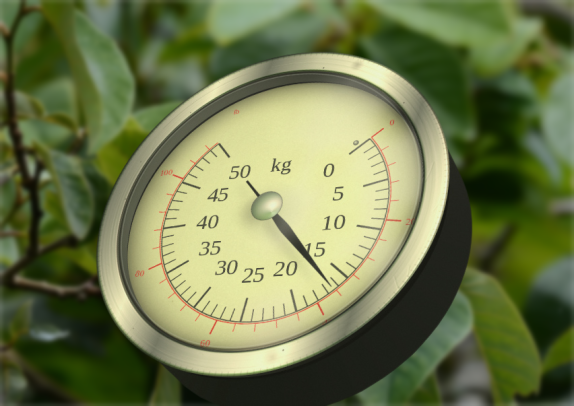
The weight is 16.5kg
